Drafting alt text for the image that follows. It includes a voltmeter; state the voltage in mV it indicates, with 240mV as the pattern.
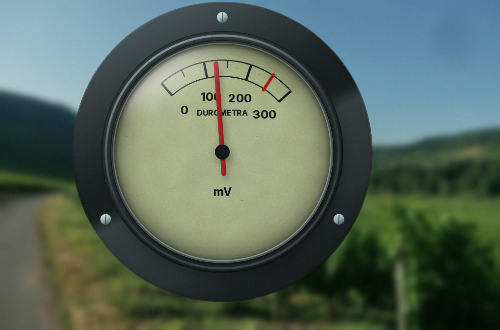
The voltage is 125mV
